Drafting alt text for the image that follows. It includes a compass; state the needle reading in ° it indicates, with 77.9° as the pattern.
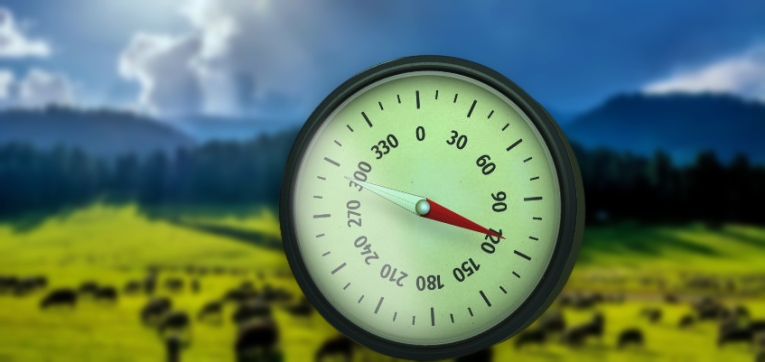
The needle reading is 115°
